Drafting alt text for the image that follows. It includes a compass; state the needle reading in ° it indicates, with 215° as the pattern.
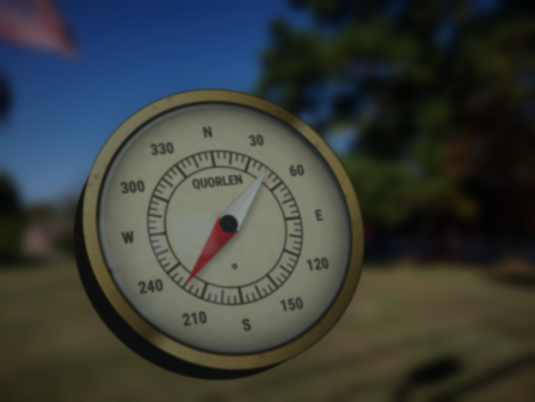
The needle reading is 225°
